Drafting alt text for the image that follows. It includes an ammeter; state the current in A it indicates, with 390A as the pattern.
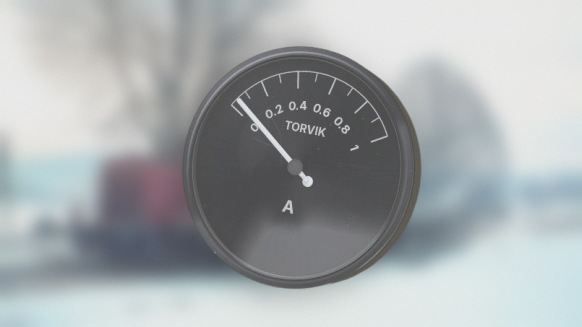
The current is 0.05A
